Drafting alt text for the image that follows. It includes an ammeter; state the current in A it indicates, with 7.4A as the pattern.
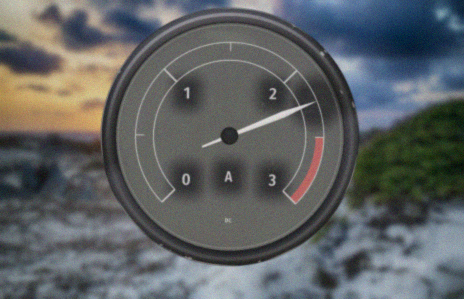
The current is 2.25A
